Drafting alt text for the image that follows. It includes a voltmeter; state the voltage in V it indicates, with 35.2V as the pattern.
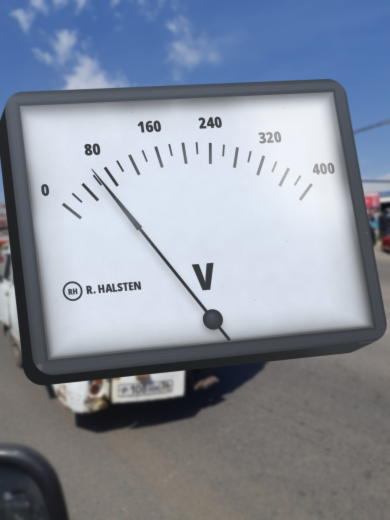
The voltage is 60V
